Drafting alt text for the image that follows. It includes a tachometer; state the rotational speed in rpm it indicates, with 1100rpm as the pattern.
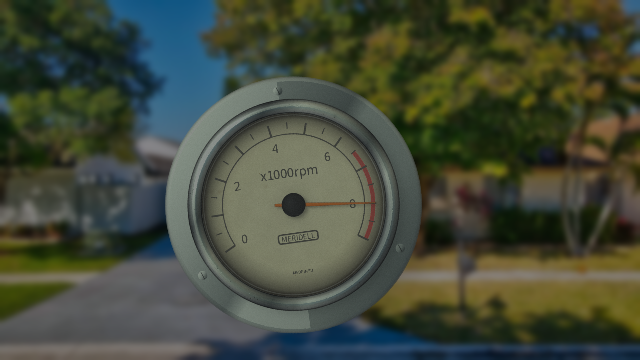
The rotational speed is 8000rpm
